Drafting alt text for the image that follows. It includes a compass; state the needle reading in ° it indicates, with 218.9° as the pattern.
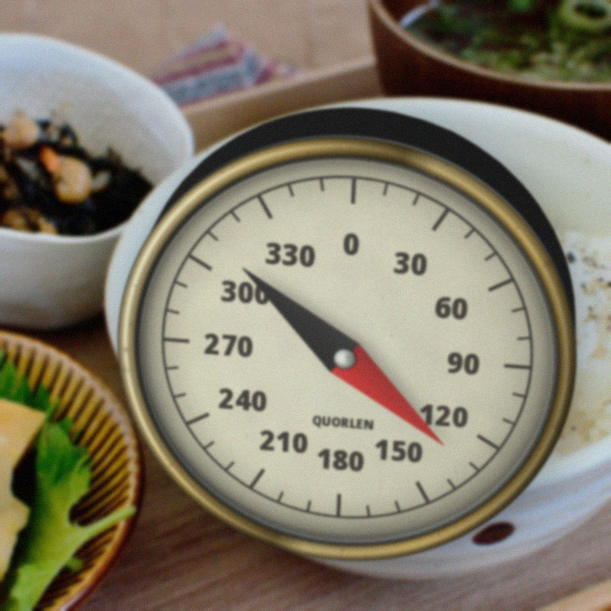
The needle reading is 130°
